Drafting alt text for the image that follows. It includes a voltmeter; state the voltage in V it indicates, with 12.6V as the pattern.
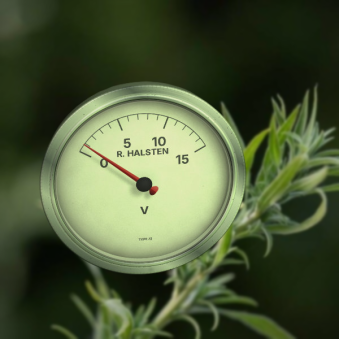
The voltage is 1V
